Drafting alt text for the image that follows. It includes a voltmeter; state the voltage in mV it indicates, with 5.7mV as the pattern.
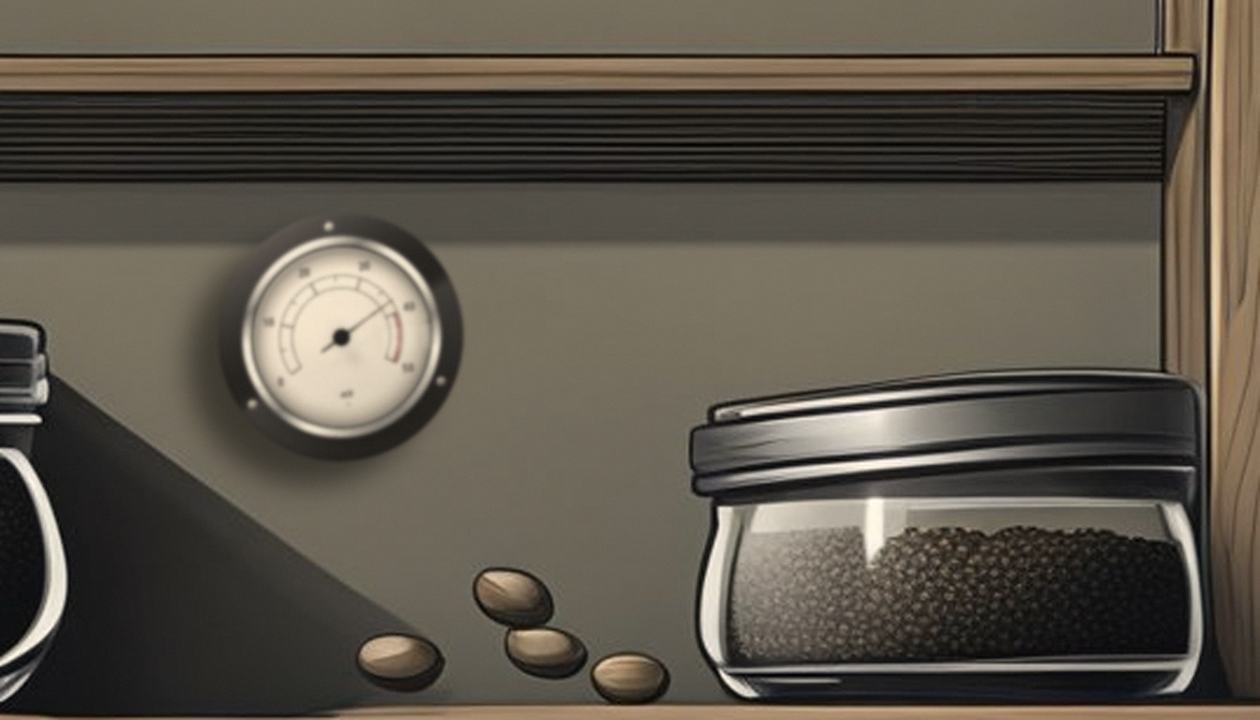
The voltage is 37.5mV
